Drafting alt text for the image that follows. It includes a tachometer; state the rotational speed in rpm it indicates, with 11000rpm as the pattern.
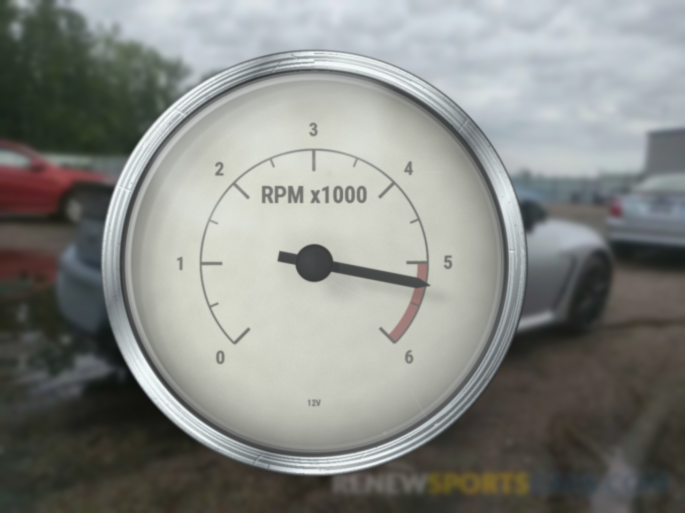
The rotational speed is 5250rpm
